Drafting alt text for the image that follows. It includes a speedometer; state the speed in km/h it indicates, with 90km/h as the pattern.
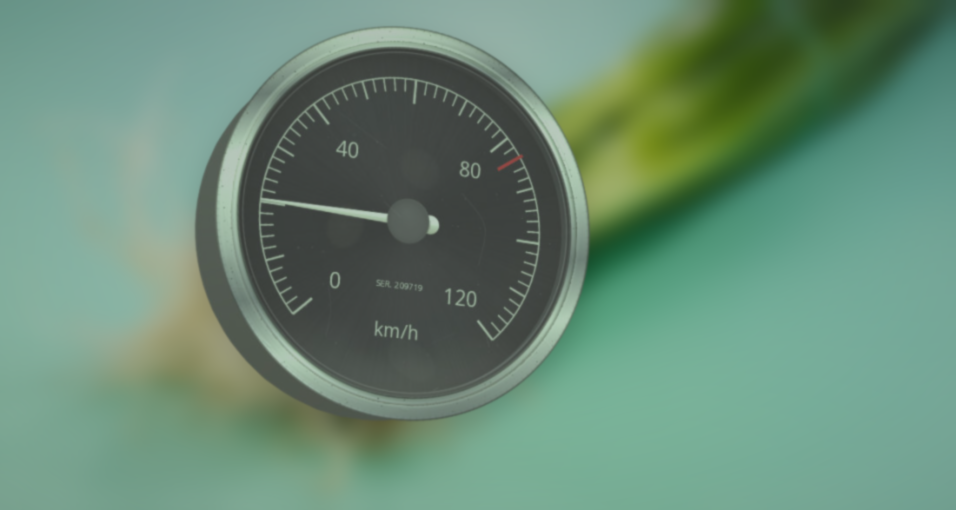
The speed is 20km/h
